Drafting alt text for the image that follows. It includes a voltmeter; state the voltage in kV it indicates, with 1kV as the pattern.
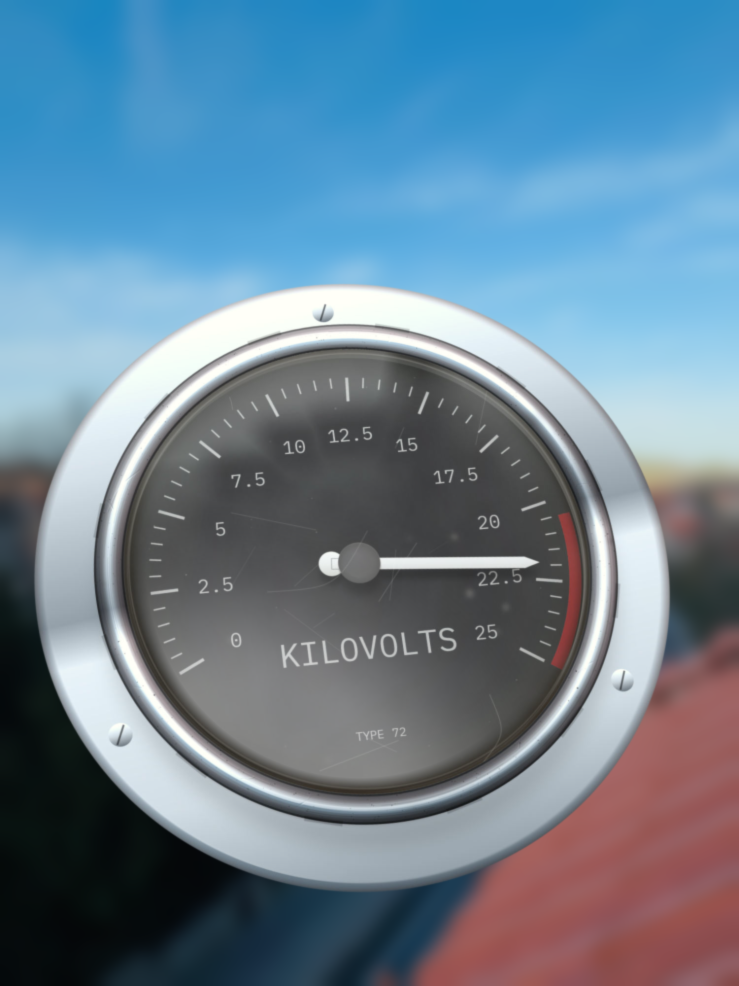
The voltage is 22kV
